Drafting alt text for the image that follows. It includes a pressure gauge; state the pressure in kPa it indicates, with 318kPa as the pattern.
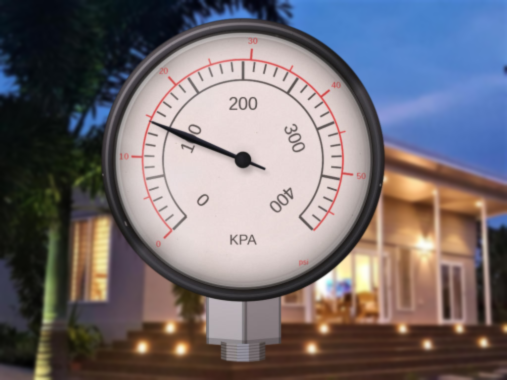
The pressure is 100kPa
